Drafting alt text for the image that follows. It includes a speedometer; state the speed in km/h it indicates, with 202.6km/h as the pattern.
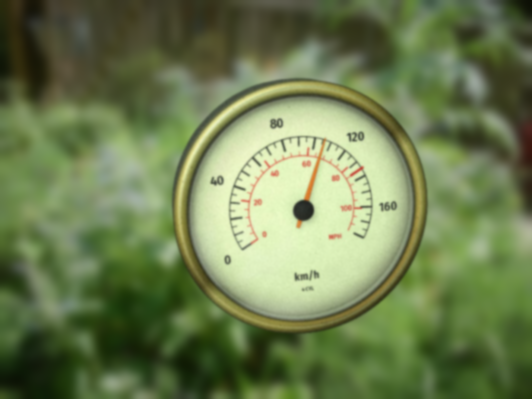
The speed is 105km/h
